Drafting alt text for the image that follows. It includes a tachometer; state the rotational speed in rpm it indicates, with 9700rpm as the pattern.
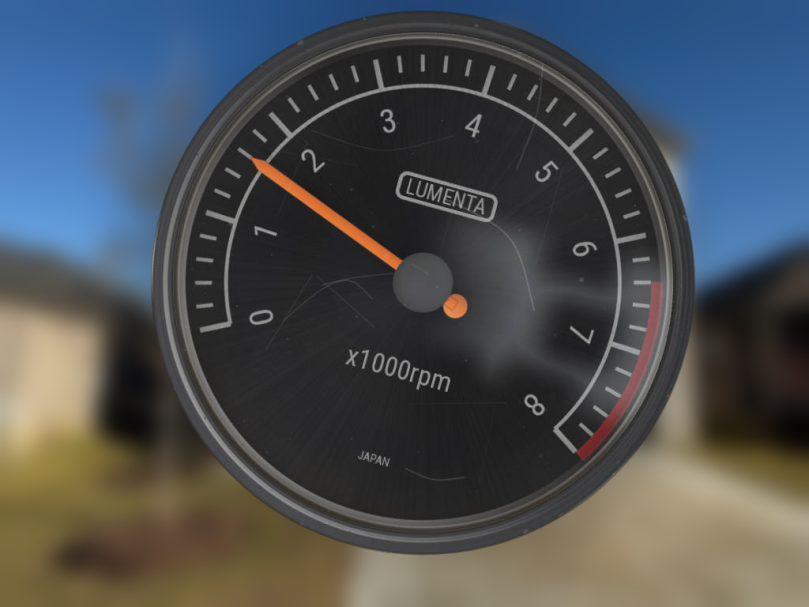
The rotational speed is 1600rpm
